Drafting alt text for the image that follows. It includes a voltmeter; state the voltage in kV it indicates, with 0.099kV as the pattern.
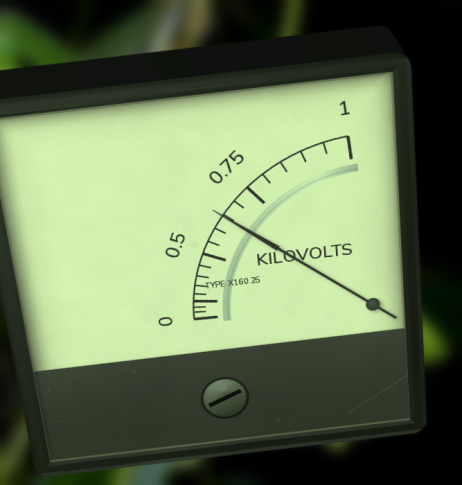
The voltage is 0.65kV
